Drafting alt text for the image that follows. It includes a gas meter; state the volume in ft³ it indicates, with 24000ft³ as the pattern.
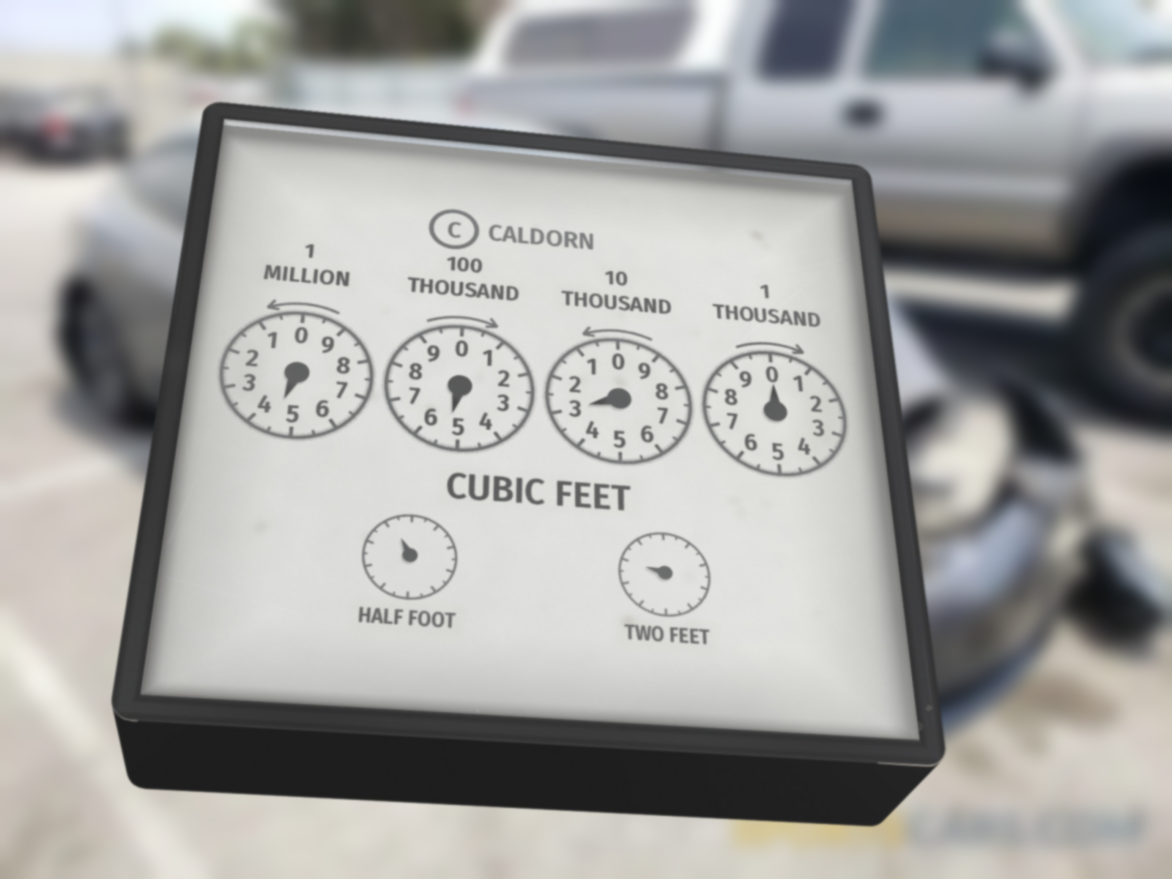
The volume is 453000ft³
